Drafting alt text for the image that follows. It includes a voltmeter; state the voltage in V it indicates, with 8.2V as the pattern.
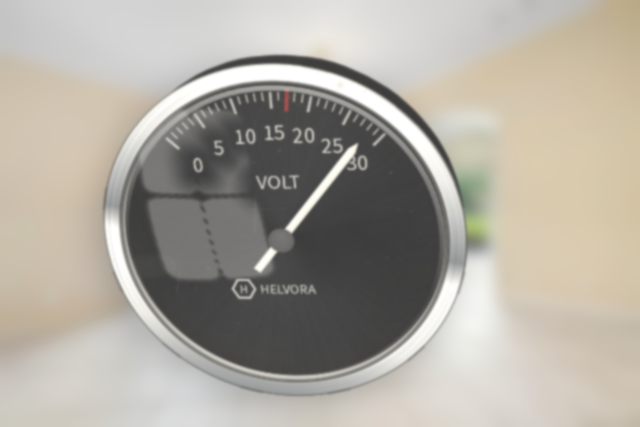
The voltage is 28V
